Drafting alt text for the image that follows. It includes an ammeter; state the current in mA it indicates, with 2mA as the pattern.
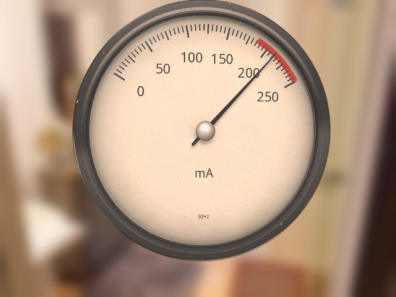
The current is 210mA
